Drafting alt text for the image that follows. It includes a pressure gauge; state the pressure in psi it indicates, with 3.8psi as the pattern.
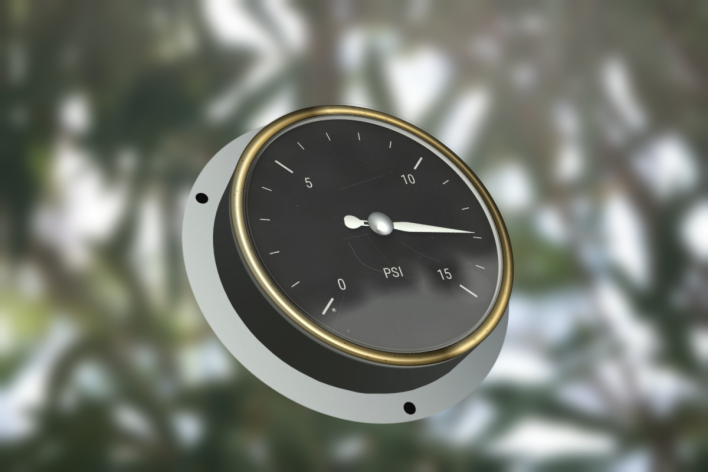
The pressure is 13psi
